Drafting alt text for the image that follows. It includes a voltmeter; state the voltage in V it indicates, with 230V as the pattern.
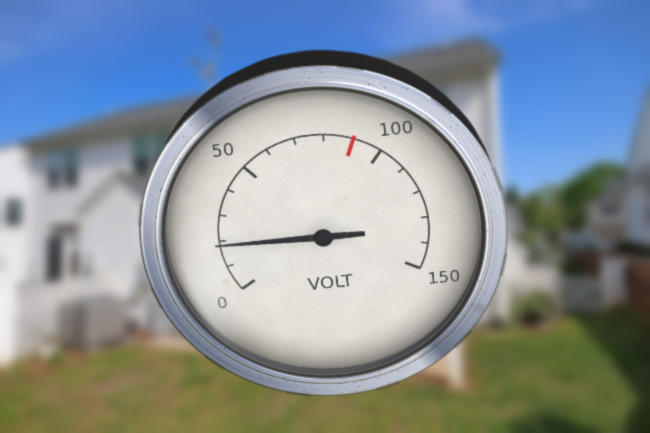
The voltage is 20V
